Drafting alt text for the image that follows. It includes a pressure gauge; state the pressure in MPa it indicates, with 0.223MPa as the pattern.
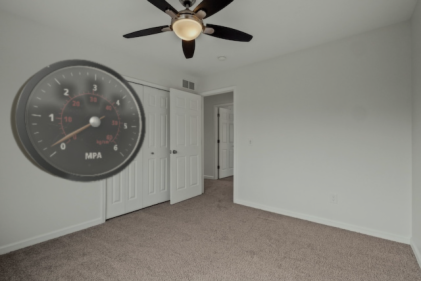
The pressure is 0.2MPa
